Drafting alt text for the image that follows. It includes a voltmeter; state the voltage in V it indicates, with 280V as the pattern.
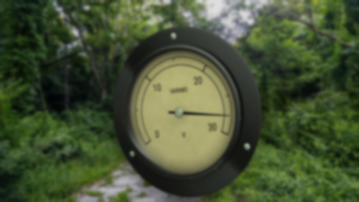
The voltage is 27.5V
